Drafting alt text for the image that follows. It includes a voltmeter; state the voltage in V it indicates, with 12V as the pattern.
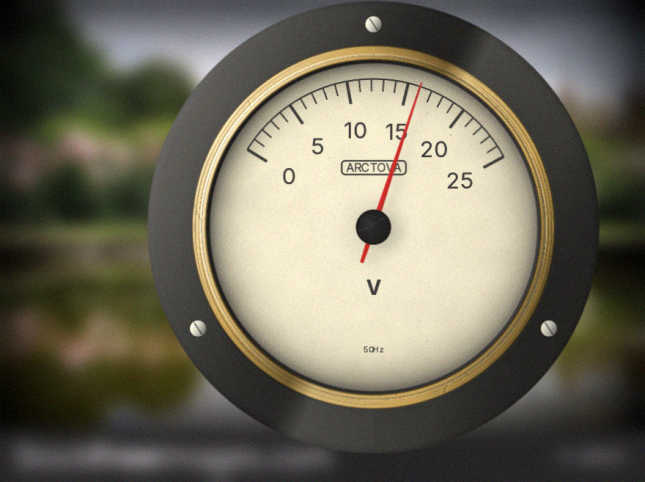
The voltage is 16V
